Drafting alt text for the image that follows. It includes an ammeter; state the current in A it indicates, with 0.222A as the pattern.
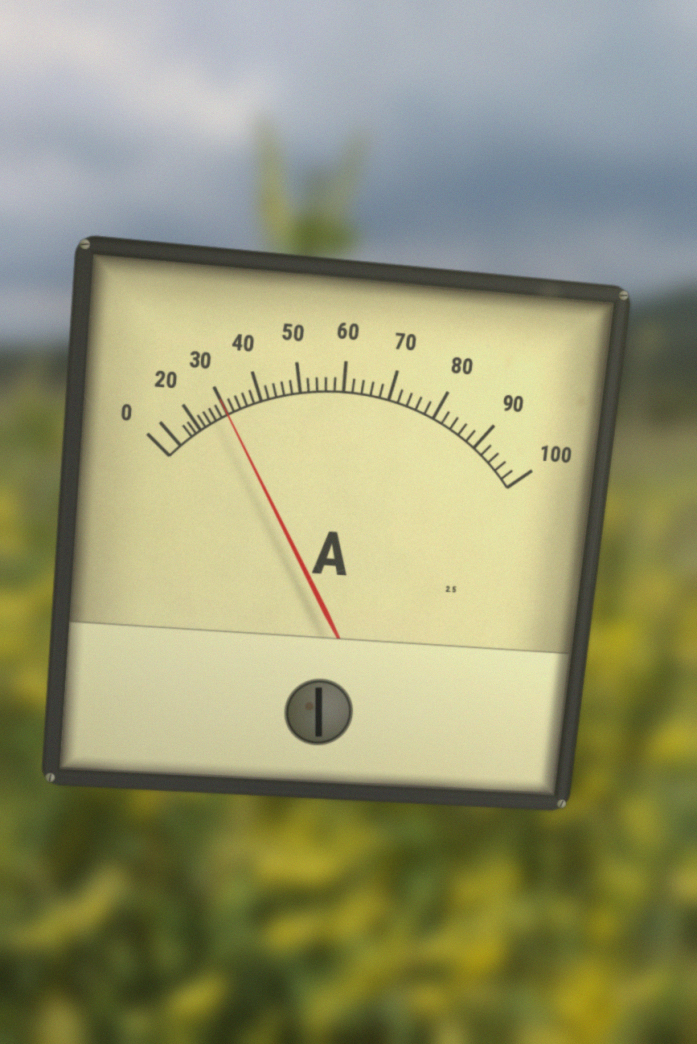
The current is 30A
